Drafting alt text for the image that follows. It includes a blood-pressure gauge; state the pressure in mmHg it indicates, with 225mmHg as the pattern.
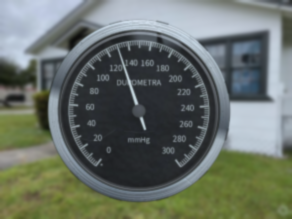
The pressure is 130mmHg
